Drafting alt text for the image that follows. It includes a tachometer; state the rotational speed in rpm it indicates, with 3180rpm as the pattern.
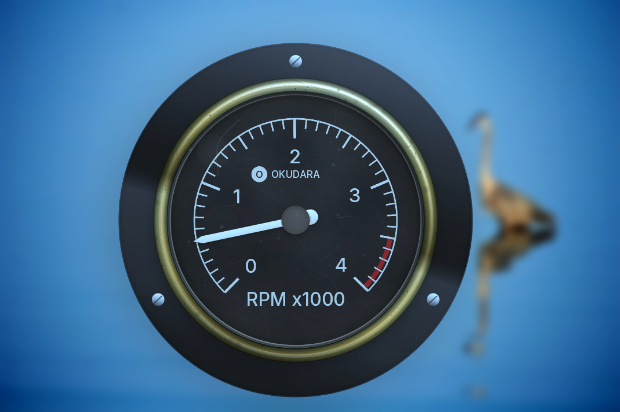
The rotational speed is 500rpm
